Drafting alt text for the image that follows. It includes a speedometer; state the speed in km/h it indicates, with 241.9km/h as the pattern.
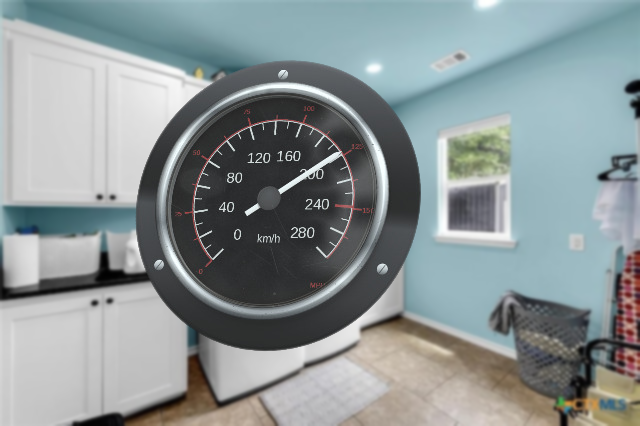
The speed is 200km/h
